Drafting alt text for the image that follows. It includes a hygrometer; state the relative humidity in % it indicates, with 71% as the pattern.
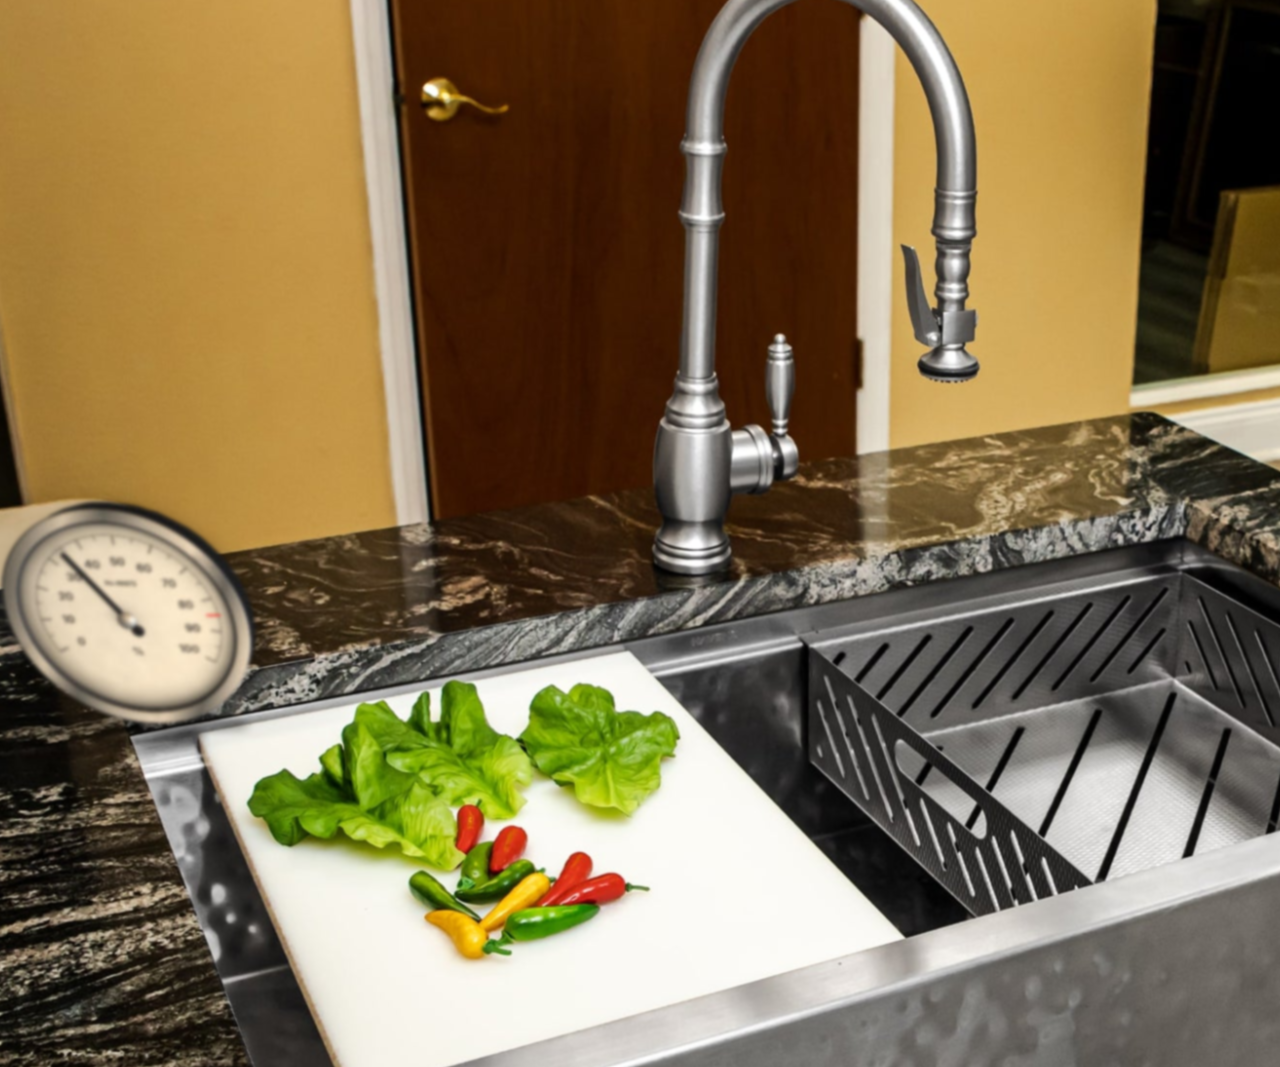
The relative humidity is 35%
